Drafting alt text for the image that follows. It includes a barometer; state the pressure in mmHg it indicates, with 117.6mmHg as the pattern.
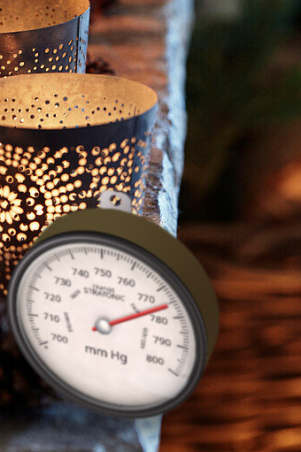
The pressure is 775mmHg
